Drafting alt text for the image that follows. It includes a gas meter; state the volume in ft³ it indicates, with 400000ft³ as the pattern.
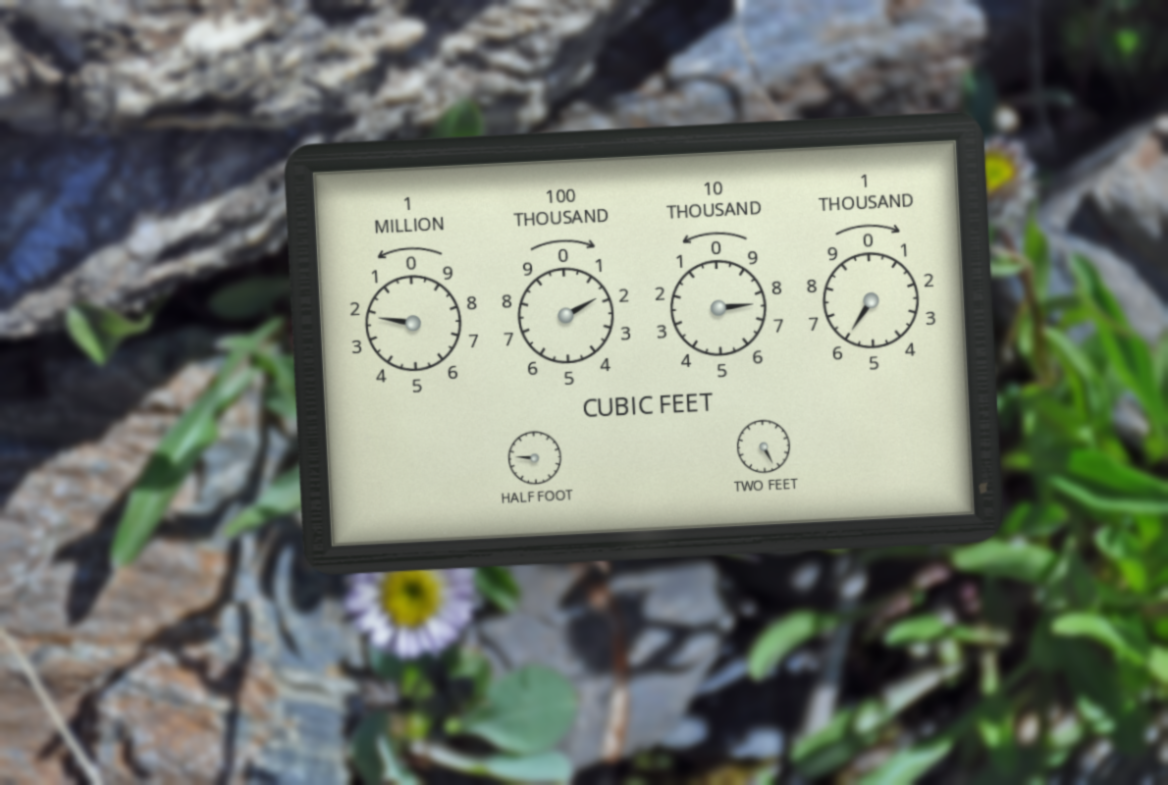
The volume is 217600ft³
